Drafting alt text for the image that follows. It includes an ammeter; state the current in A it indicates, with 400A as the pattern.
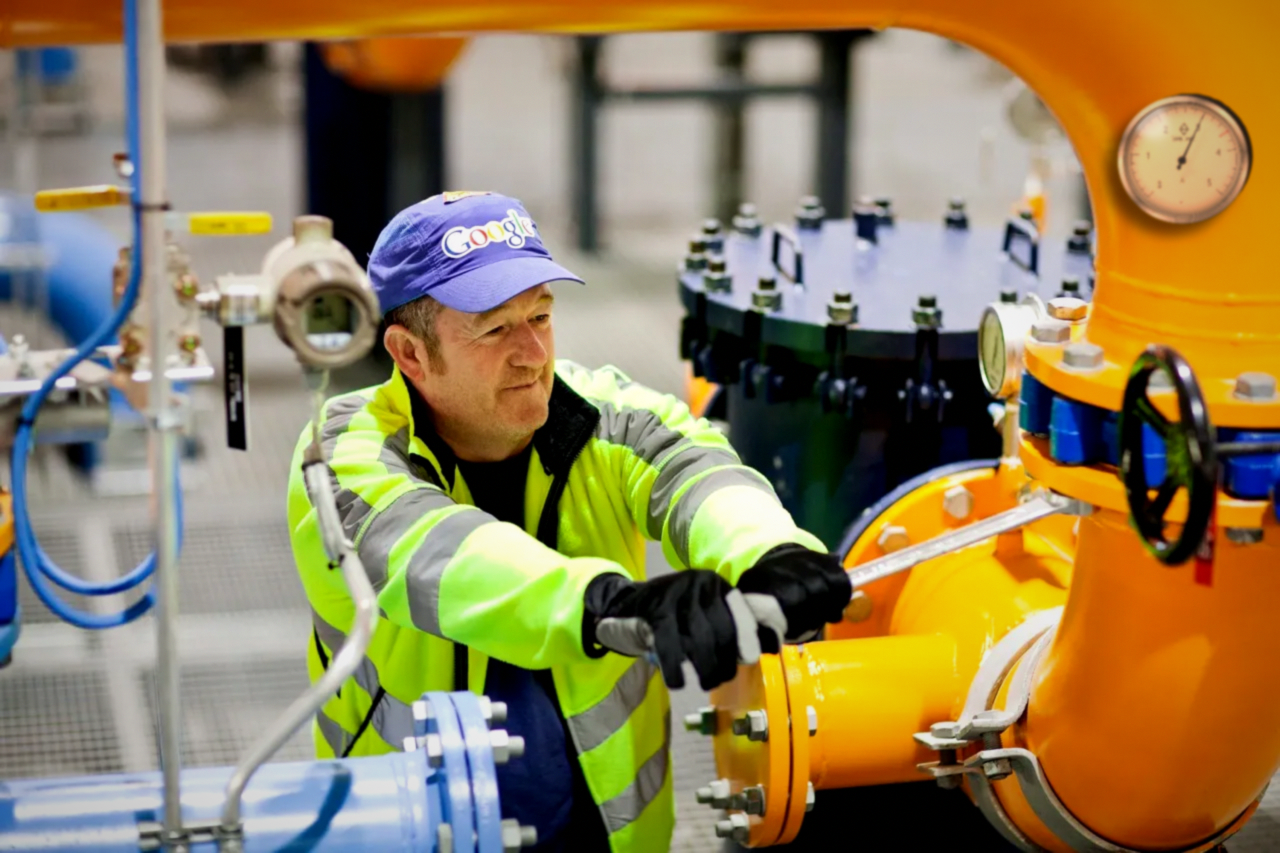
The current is 3A
